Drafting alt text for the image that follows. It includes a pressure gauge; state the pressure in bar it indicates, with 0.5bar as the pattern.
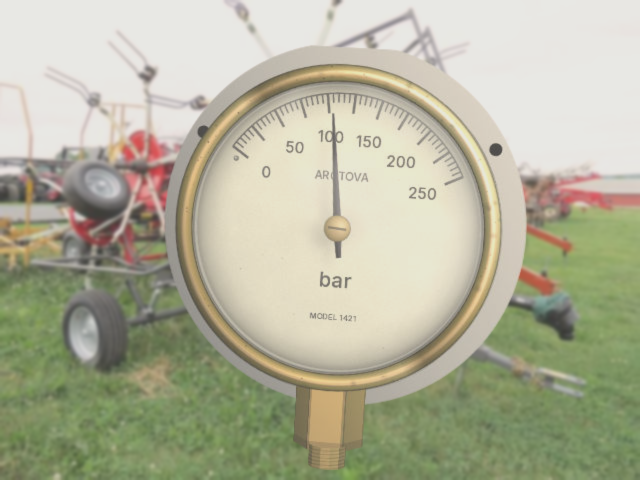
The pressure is 105bar
